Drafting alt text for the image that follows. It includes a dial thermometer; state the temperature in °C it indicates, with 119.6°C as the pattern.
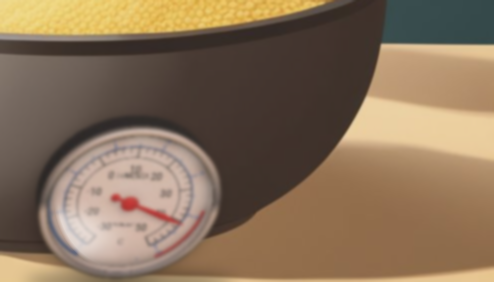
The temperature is 40°C
